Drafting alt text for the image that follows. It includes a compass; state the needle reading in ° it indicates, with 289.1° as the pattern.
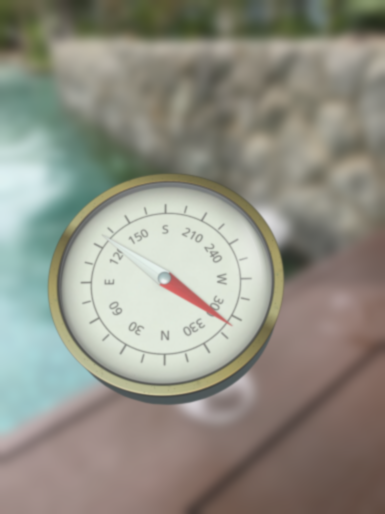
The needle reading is 307.5°
